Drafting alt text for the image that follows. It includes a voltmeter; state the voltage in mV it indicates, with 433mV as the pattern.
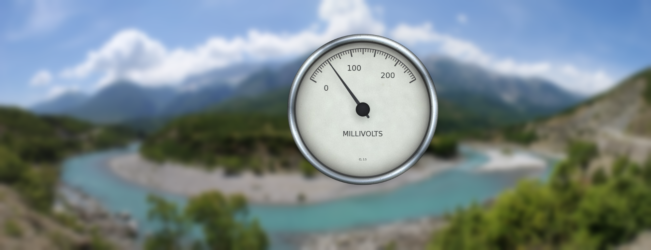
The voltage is 50mV
